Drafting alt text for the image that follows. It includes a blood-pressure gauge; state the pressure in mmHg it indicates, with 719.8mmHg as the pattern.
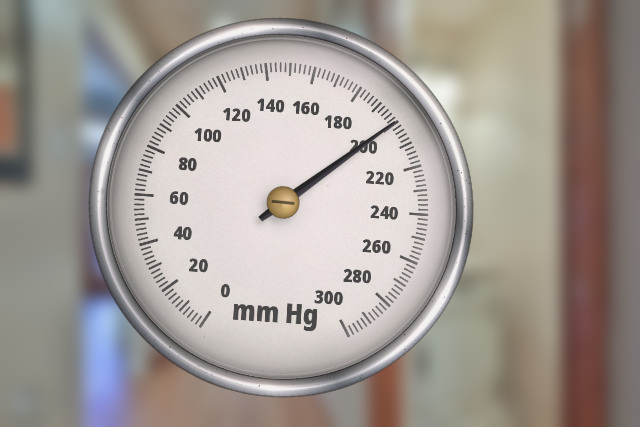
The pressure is 200mmHg
